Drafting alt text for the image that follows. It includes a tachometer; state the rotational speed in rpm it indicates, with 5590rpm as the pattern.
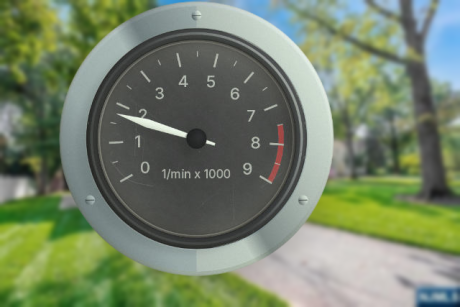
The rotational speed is 1750rpm
